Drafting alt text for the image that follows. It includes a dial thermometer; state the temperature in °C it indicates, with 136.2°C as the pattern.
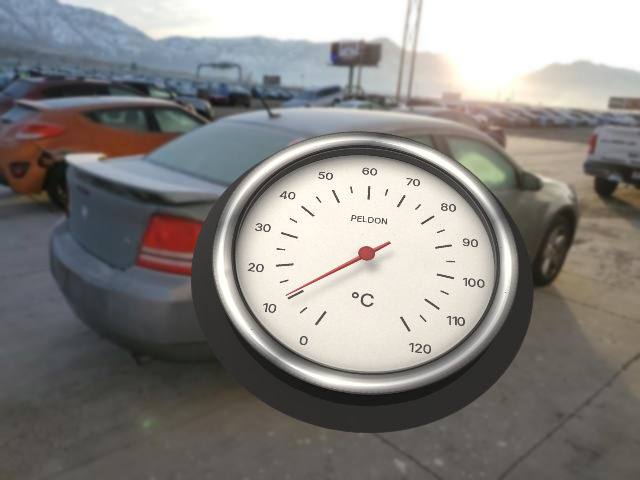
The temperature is 10°C
